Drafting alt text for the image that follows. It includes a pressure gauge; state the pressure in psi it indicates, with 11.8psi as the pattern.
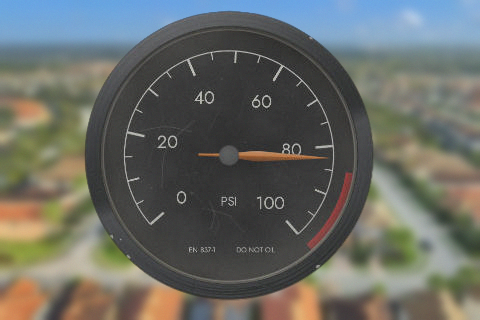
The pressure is 82.5psi
